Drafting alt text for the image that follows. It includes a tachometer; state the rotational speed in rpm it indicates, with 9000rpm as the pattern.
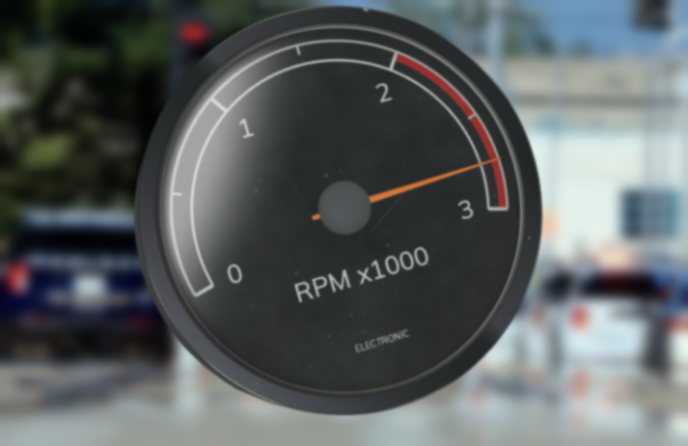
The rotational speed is 2750rpm
